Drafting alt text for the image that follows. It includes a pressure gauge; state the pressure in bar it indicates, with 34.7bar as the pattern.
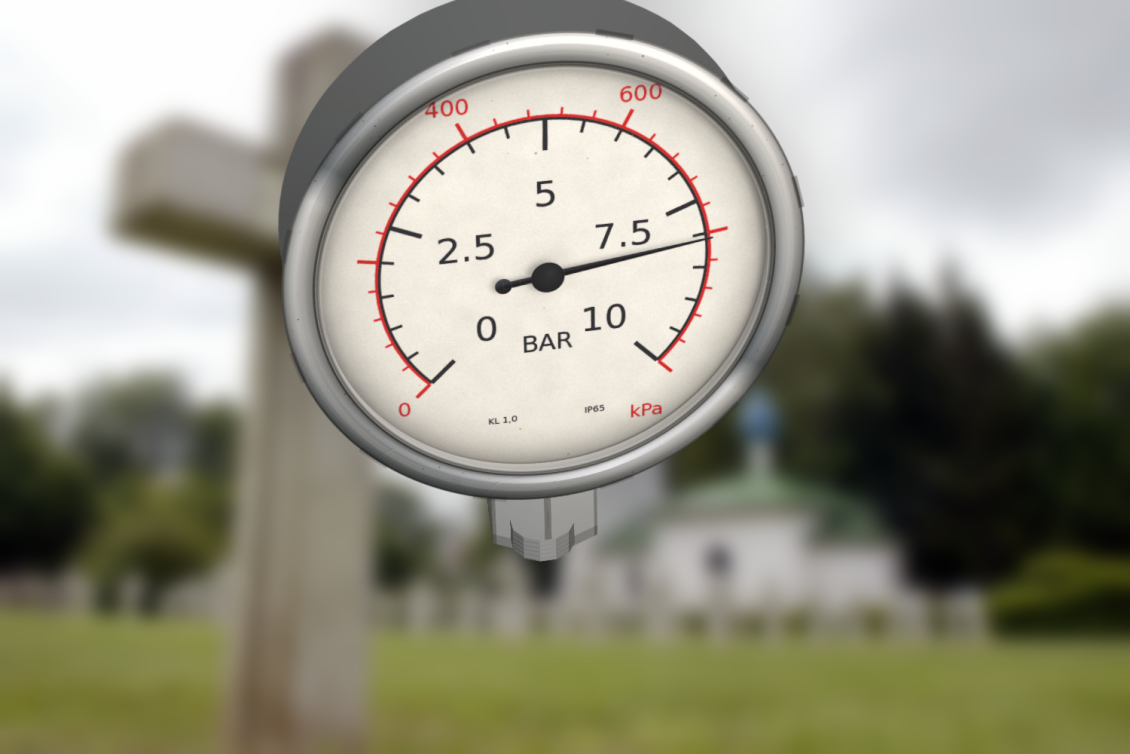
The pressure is 8bar
